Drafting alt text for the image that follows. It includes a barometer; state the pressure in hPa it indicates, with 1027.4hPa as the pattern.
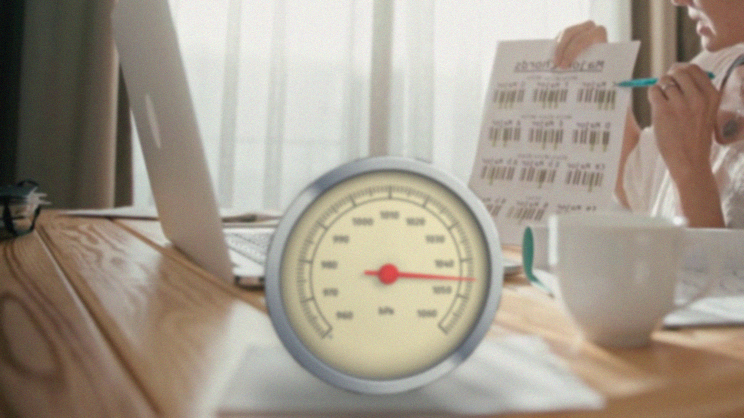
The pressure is 1045hPa
